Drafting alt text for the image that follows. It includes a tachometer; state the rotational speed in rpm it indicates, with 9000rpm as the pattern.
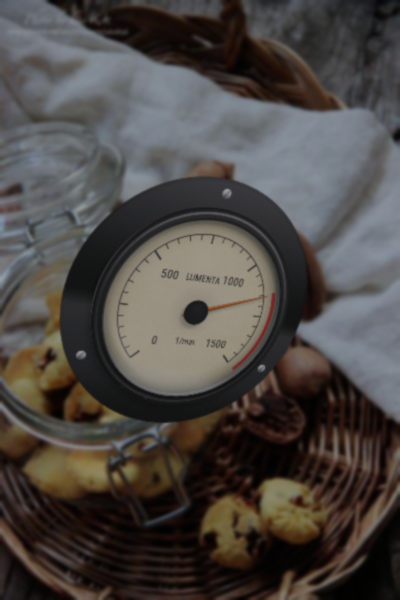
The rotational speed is 1150rpm
